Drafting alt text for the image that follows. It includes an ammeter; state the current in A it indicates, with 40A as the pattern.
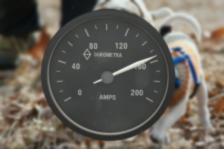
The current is 155A
